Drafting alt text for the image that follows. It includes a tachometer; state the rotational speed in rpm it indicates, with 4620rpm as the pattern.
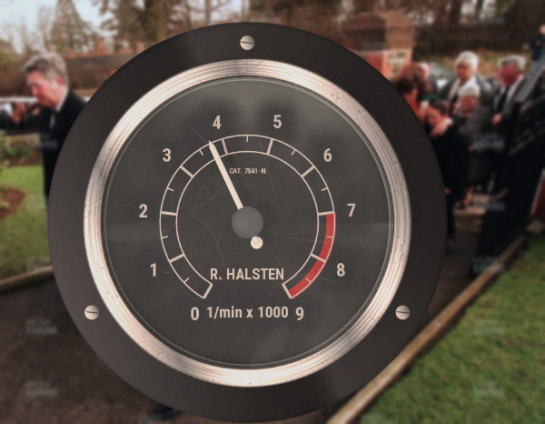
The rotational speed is 3750rpm
